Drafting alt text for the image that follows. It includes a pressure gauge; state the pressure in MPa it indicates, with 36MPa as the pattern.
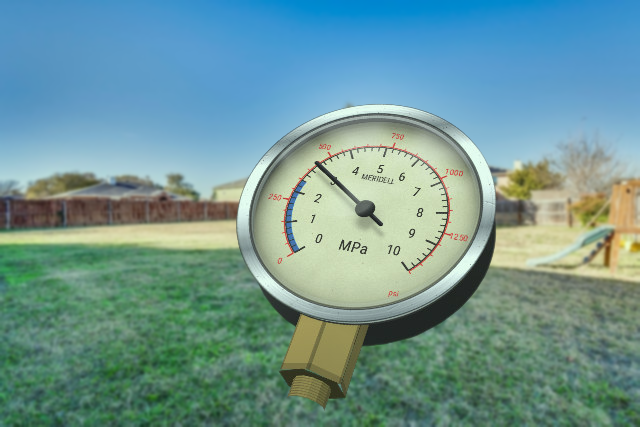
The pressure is 3MPa
